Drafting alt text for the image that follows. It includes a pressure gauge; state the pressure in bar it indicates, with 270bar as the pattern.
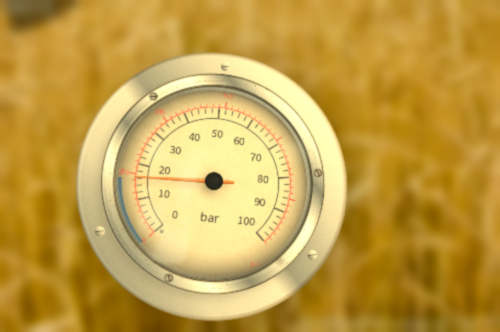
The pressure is 16bar
